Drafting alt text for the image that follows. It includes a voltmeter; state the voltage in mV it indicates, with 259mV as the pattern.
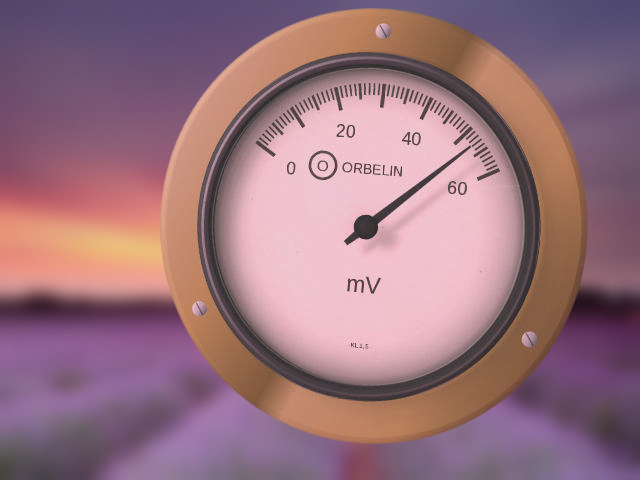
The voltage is 53mV
